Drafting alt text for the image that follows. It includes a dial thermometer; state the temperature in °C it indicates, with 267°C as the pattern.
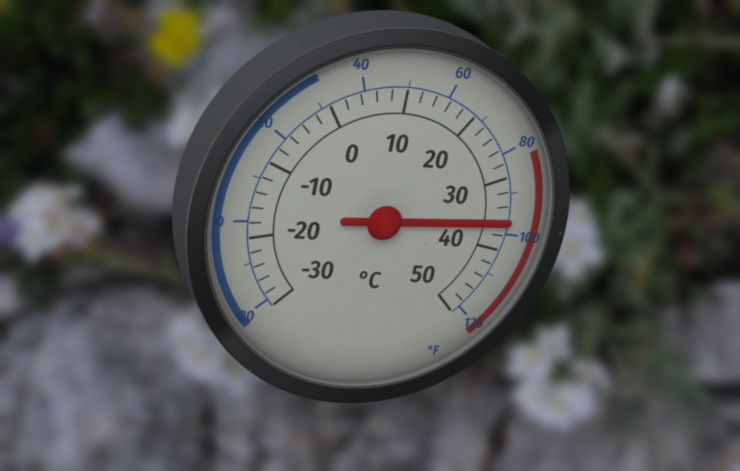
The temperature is 36°C
